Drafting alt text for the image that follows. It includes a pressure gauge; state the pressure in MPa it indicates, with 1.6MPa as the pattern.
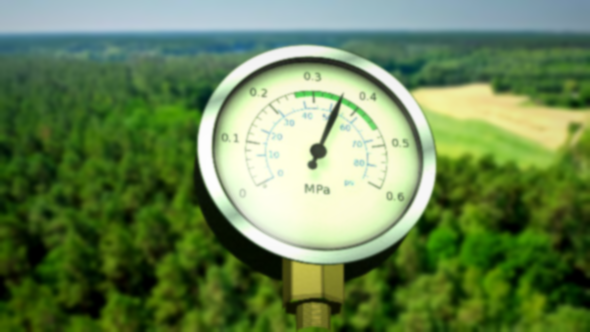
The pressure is 0.36MPa
